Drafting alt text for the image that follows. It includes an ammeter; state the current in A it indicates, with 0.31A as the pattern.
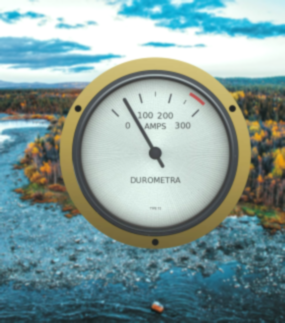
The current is 50A
